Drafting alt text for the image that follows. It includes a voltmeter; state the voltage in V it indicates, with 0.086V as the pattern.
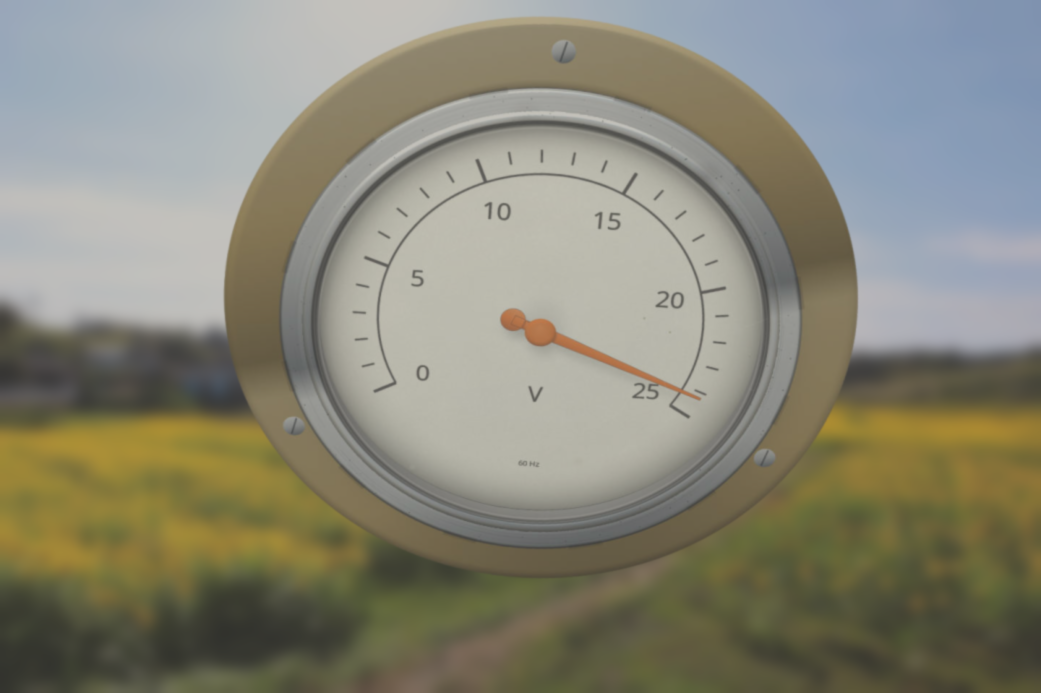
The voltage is 24V
